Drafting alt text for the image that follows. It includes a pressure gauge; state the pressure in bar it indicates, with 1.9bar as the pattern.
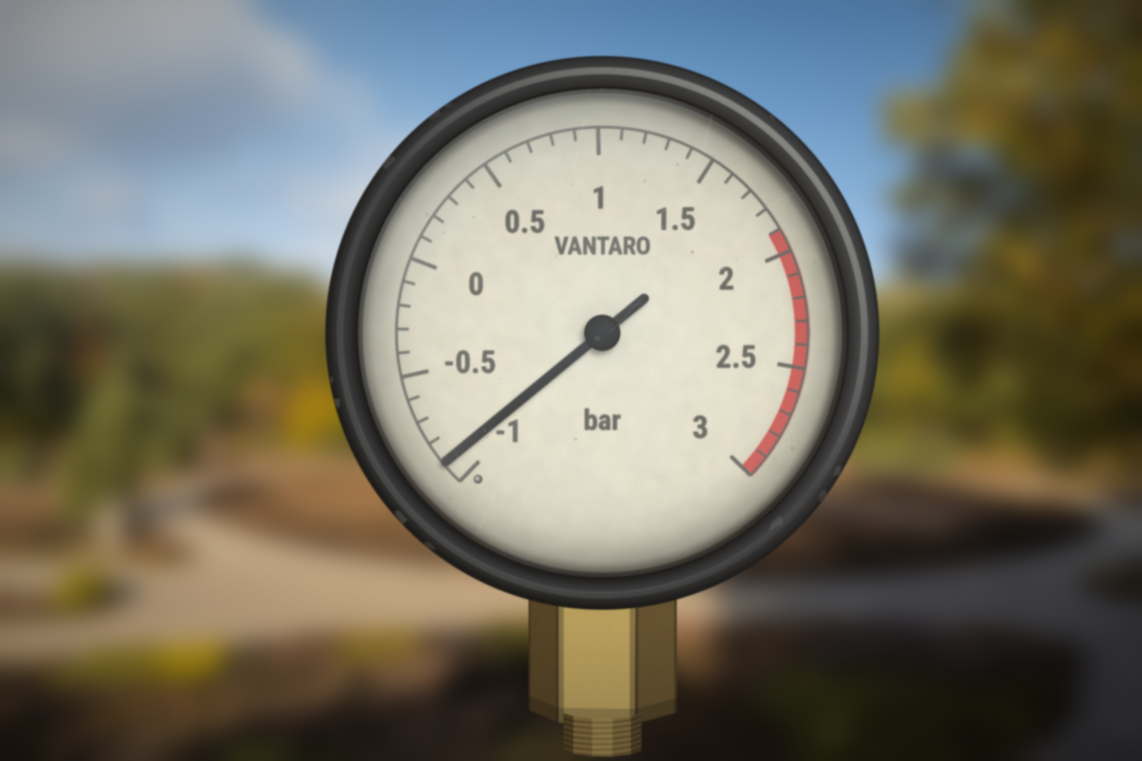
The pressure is -0.9bar
